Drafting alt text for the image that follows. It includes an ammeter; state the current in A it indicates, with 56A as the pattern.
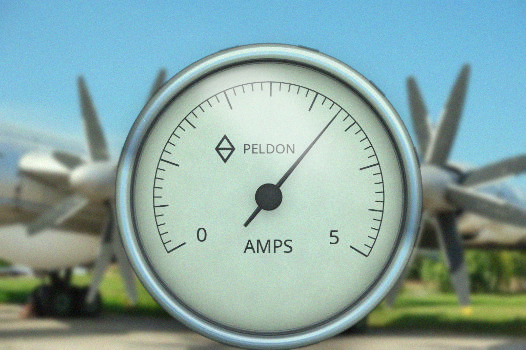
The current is 3.3A
